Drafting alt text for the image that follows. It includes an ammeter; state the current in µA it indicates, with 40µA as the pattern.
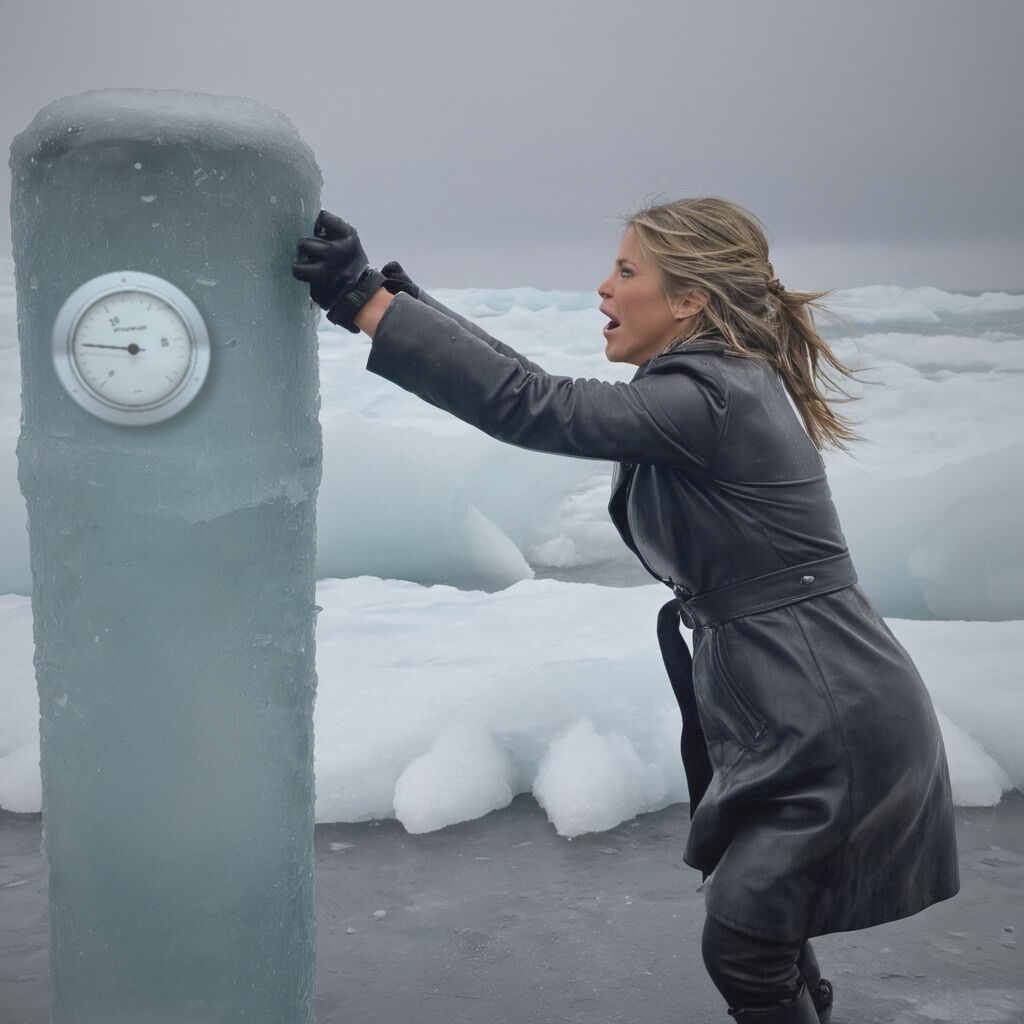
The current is 10µA
